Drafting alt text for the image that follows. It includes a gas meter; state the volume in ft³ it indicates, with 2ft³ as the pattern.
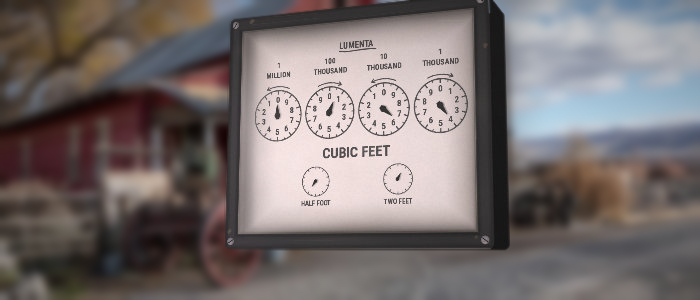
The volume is 6400ft³
